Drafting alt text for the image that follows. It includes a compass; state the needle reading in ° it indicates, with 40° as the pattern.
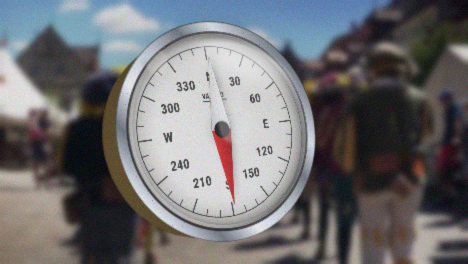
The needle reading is 180°
